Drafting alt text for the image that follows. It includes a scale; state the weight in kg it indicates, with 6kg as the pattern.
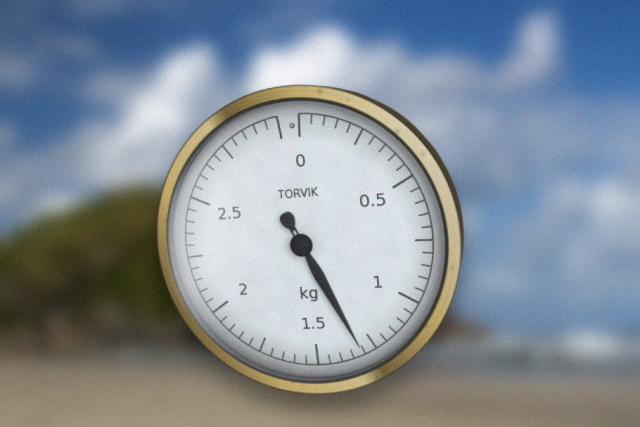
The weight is 1.3kg
